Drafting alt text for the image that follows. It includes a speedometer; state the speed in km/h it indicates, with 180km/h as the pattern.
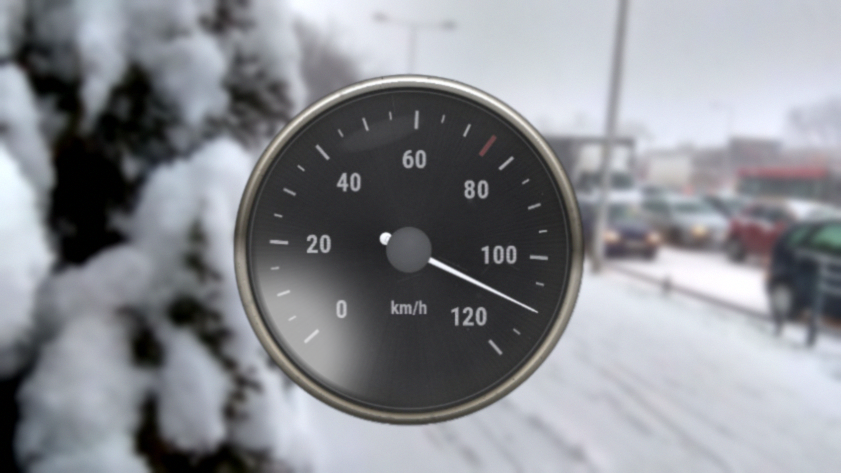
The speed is 110km/h
